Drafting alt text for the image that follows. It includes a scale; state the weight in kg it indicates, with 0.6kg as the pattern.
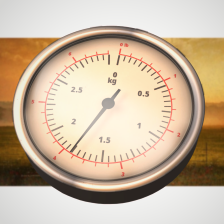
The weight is 1.75kg
